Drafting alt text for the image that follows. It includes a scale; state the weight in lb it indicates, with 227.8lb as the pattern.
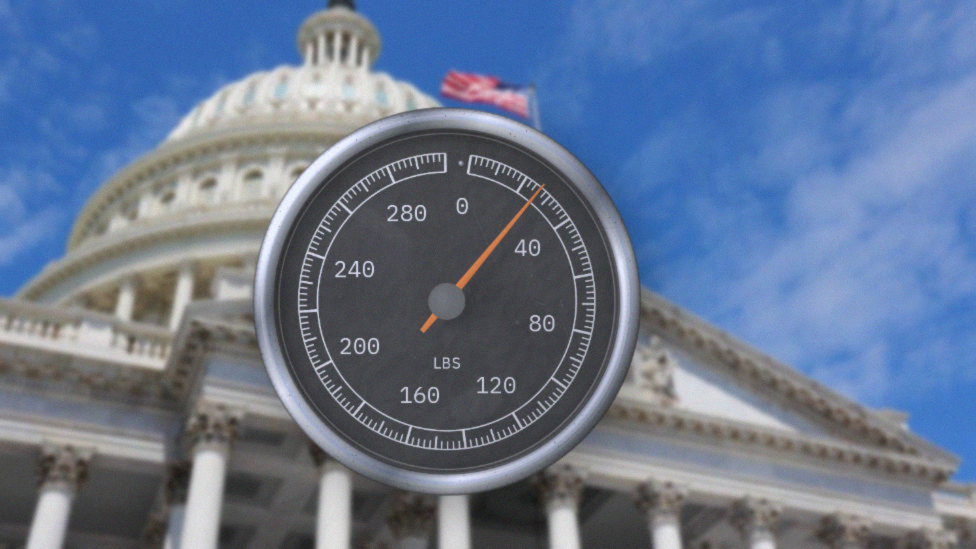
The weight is 26lb
